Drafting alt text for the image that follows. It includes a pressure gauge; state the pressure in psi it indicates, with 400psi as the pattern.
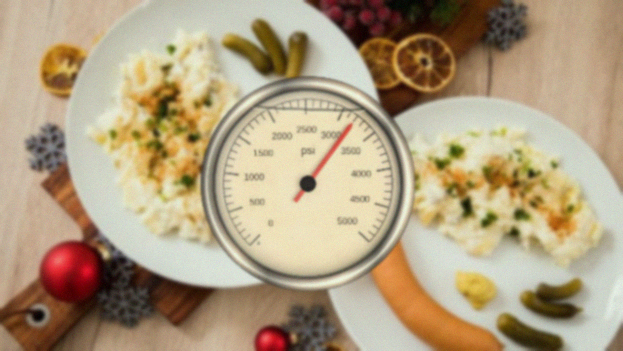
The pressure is 3200psi
